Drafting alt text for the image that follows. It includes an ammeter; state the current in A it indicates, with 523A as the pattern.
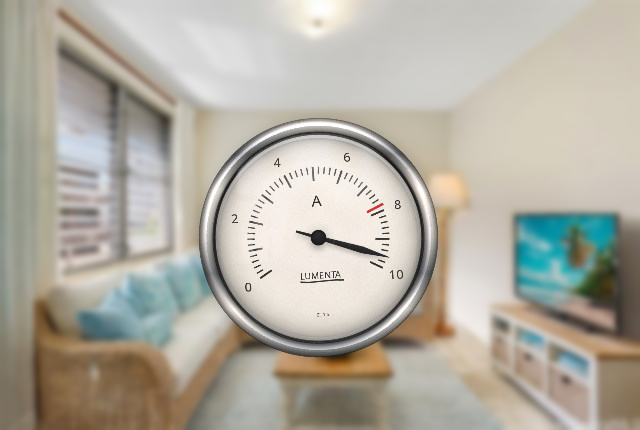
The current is 9.6A
